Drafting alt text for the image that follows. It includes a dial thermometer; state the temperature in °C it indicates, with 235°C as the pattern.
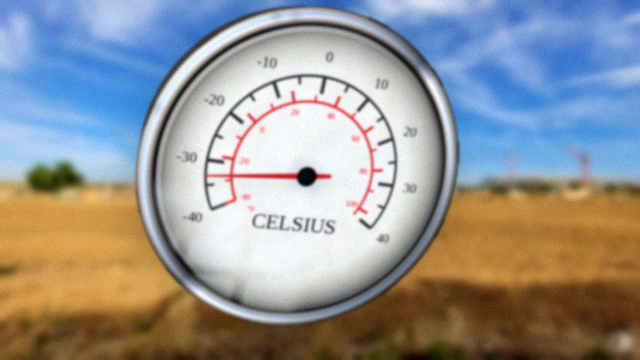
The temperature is -32.5°C
